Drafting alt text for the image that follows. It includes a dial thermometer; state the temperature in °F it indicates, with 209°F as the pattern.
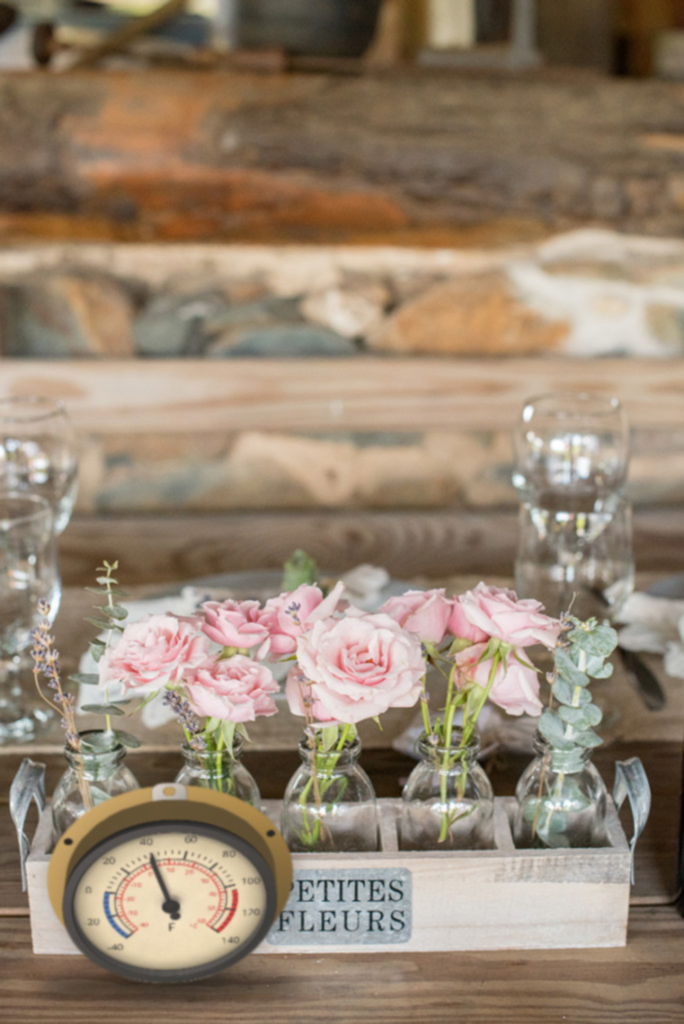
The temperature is 40°F
